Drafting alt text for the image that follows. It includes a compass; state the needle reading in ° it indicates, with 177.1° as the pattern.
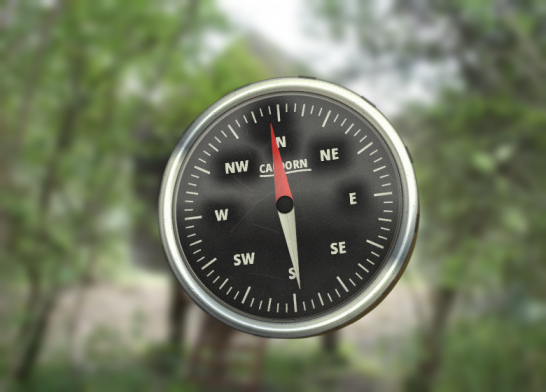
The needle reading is 355°
